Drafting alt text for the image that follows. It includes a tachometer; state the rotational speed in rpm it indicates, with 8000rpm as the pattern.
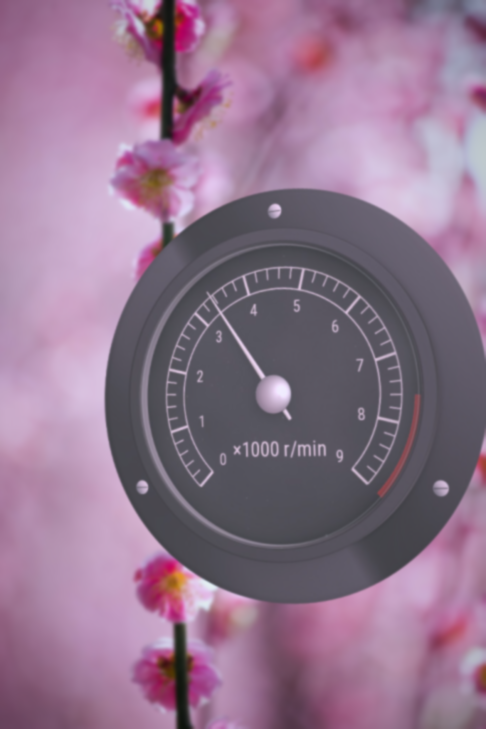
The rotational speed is 3400rpm
